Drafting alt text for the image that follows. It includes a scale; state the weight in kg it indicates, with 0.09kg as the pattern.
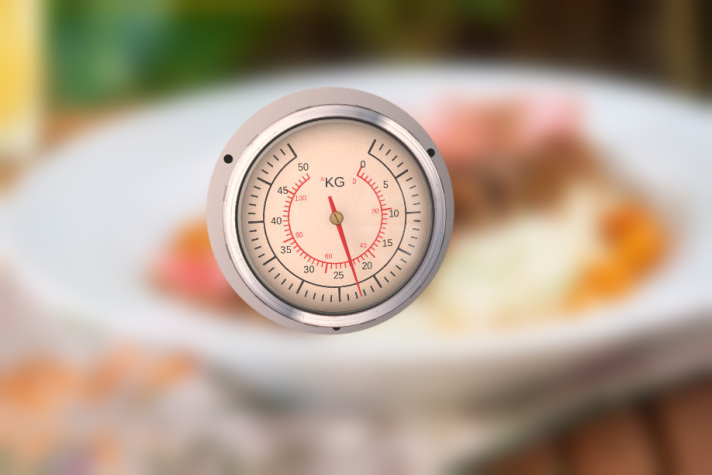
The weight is 22.5kg
